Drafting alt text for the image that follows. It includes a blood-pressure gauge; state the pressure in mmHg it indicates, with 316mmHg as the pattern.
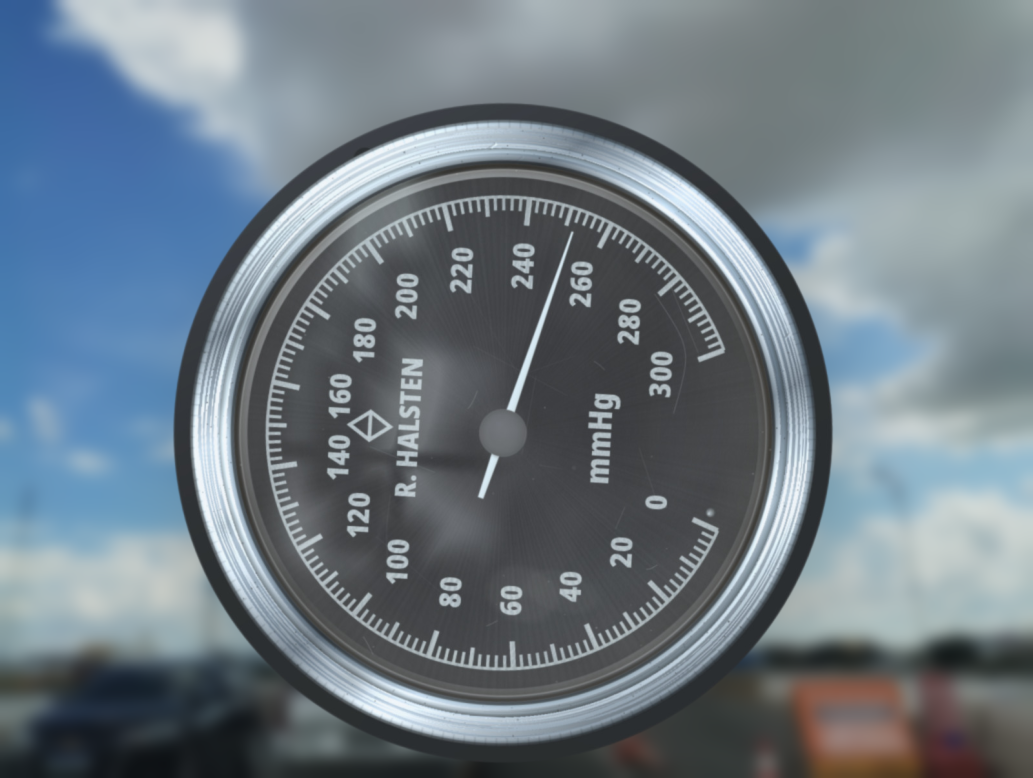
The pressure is 252mmHg
